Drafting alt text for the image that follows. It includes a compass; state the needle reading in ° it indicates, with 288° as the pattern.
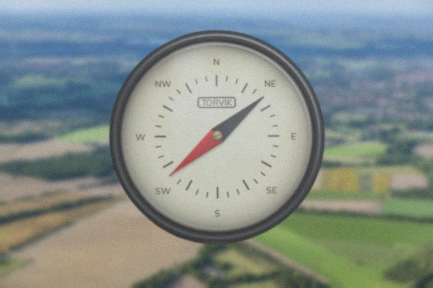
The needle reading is 230°
